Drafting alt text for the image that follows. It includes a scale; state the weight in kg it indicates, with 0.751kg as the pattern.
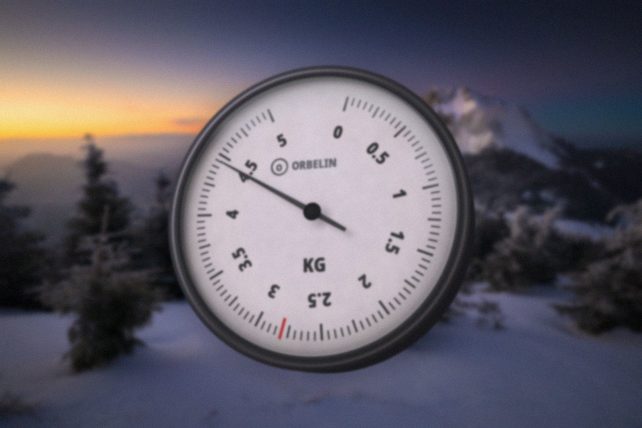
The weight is 4.45kg
